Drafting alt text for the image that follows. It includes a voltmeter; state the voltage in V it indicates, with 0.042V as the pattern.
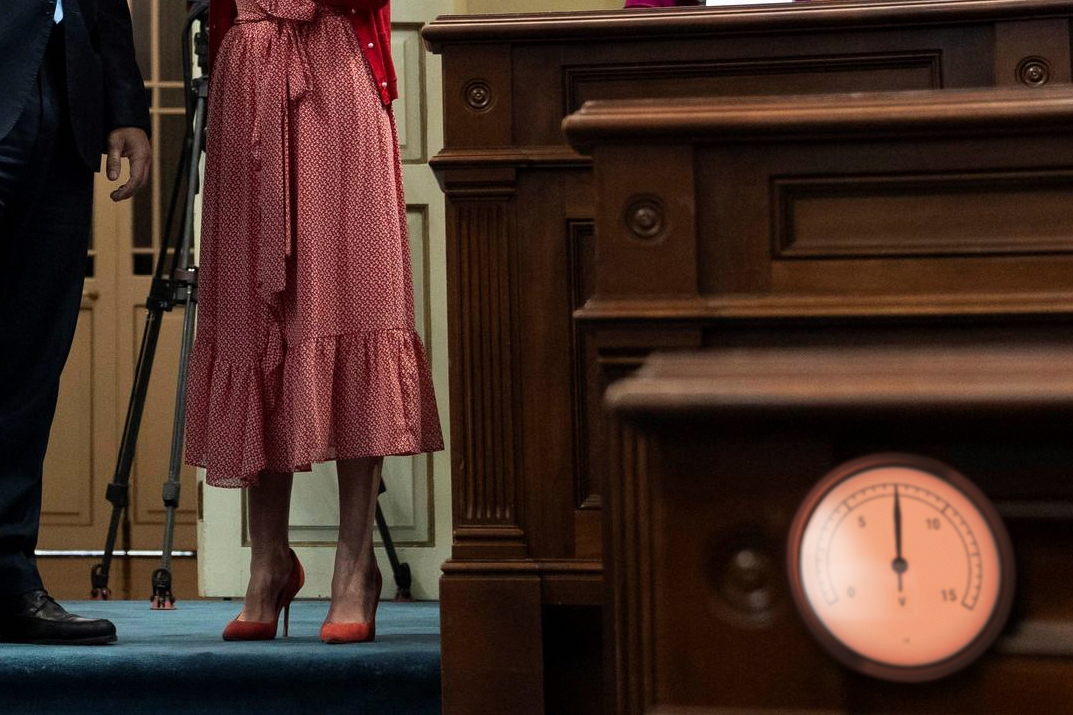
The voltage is 7.5V
